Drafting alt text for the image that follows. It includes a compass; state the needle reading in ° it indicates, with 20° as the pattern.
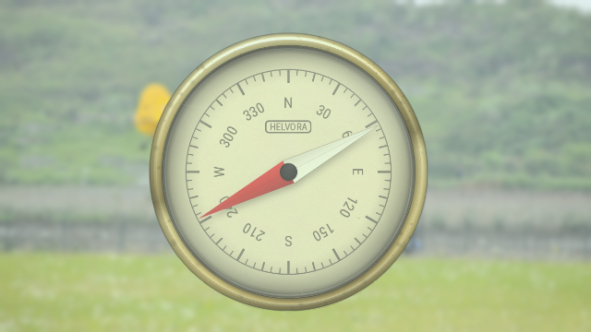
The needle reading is 242.5°
